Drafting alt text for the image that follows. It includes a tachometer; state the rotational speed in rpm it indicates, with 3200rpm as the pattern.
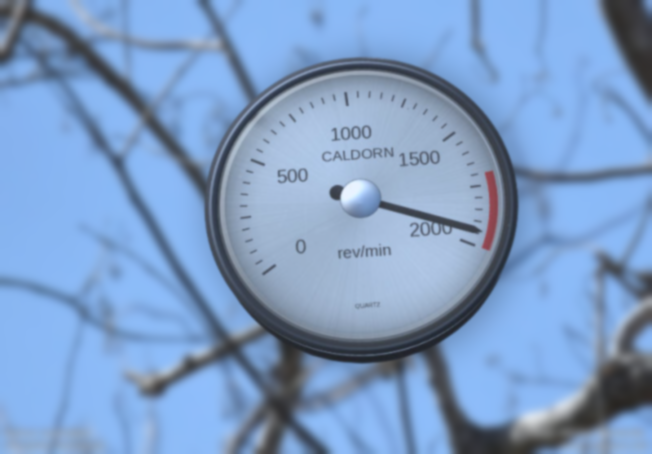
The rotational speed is 1950rpm
